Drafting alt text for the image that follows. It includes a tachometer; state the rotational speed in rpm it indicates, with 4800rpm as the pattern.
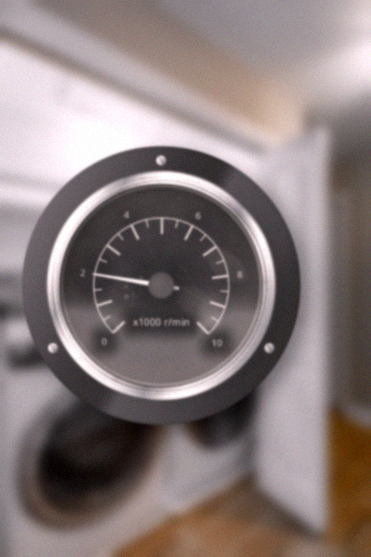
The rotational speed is 2000rpm
